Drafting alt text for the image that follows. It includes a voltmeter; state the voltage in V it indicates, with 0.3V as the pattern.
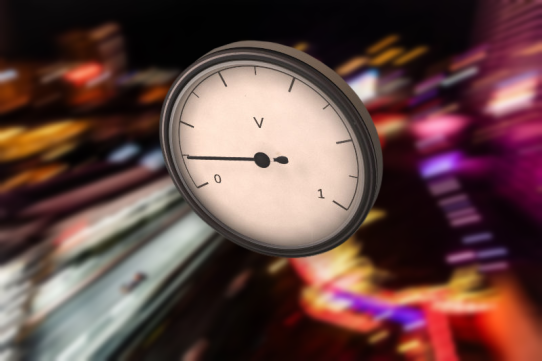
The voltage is 0.1V
